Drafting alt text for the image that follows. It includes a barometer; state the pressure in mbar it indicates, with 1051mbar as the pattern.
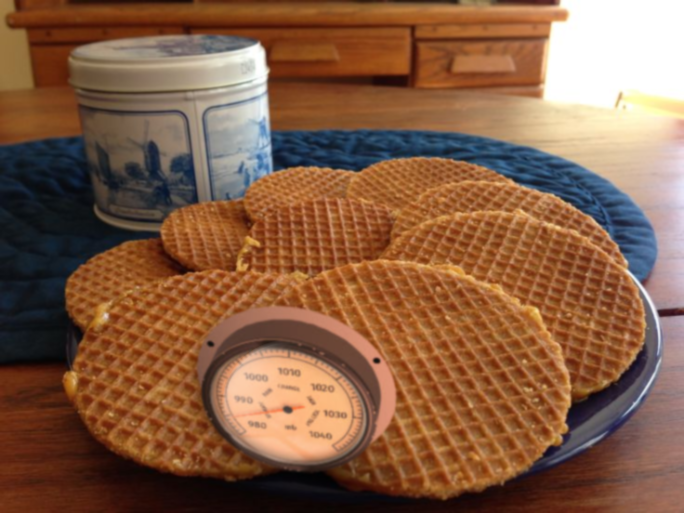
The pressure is 985mbar
